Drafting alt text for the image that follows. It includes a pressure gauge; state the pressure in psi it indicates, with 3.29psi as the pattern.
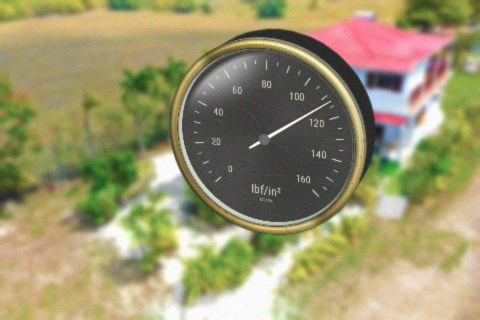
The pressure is 112.5psi
